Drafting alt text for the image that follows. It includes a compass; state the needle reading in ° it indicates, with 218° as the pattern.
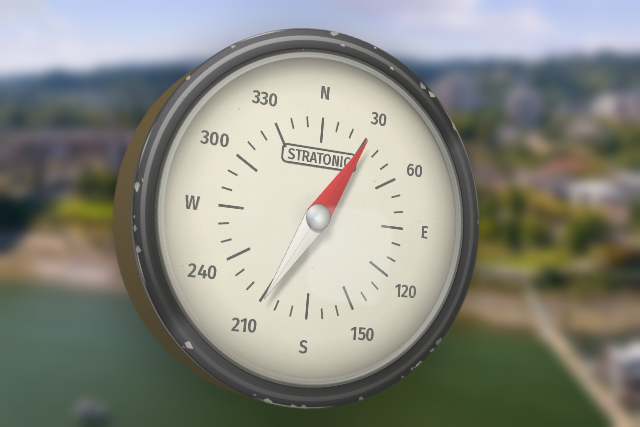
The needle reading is 30°
